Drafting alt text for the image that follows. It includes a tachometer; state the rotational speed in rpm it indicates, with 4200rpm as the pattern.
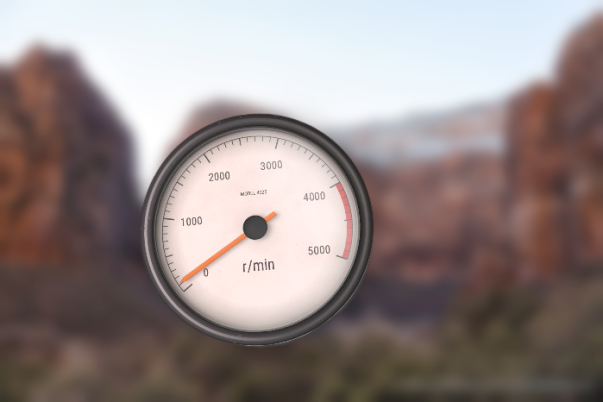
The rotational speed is 100rpm
